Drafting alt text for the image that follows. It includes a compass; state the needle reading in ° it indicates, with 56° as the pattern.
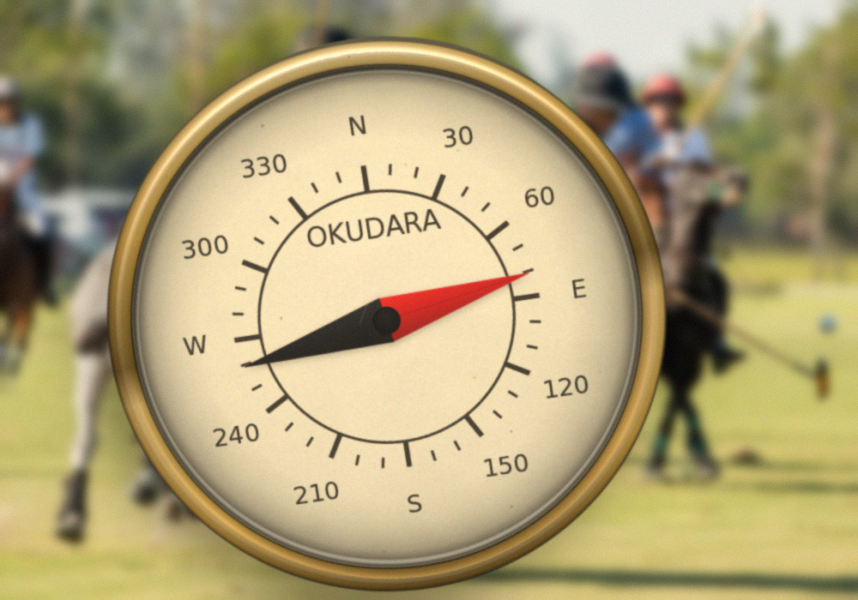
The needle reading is 80°
